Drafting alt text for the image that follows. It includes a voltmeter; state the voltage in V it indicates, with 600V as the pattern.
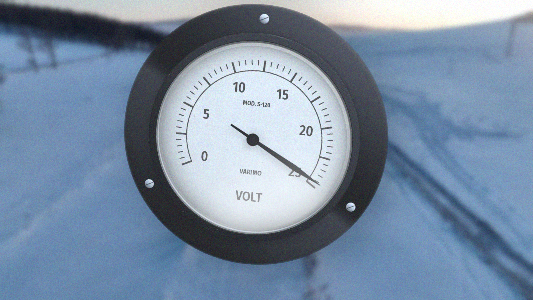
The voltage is 24.5V
